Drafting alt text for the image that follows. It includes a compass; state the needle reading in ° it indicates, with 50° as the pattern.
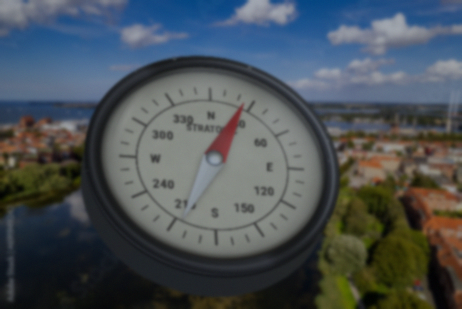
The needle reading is 25°
